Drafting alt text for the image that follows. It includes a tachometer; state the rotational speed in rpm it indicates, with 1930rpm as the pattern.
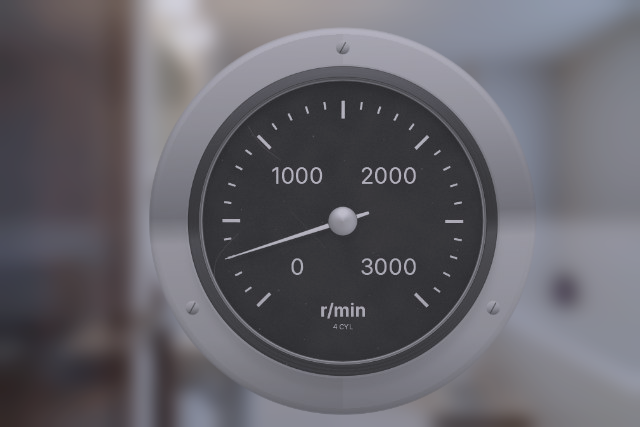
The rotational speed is 300rpm
